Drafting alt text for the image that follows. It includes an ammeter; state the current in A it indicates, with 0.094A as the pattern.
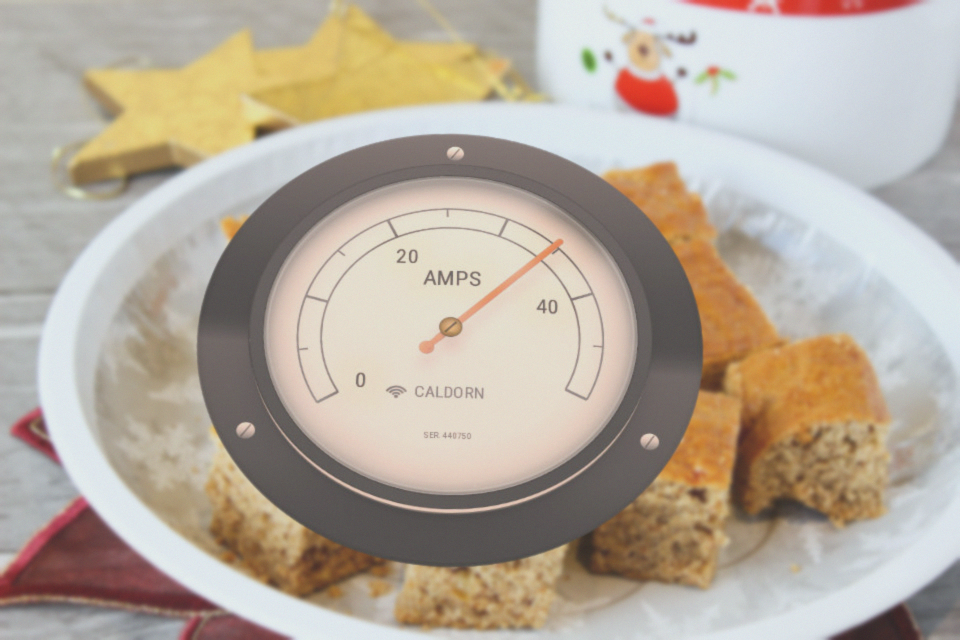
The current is 35A
